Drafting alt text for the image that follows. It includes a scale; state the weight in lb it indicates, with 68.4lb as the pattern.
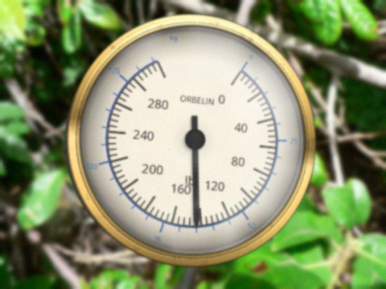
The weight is 144lb
